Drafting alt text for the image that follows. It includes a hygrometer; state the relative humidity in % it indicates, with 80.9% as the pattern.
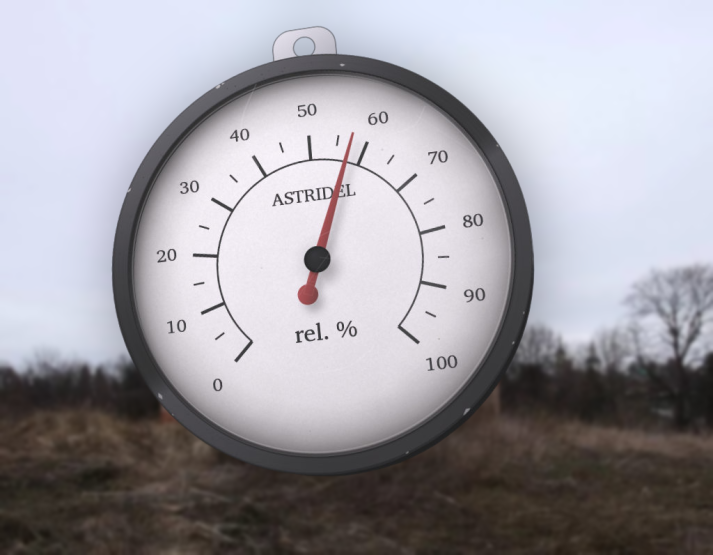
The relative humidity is 57.5%
